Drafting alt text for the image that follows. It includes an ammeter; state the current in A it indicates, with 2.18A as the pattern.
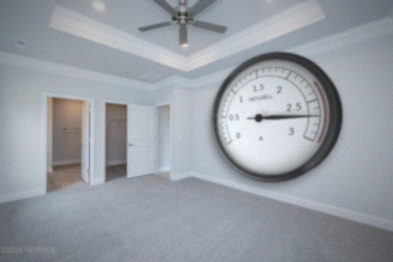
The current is 2.7A
